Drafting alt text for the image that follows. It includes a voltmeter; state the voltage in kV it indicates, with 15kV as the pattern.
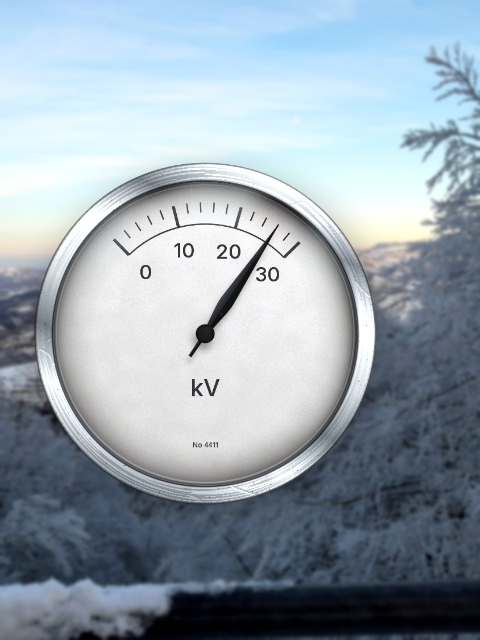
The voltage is 26kV
